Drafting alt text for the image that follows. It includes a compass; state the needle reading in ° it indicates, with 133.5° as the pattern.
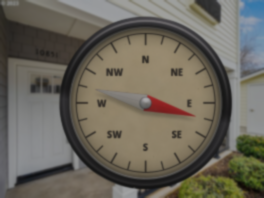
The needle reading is 105°
